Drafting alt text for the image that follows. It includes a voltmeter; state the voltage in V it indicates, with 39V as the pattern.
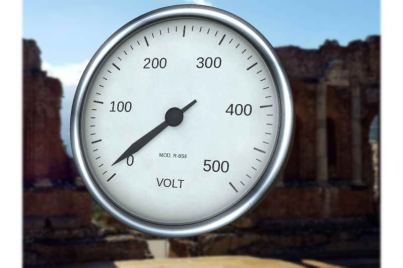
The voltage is 10V
